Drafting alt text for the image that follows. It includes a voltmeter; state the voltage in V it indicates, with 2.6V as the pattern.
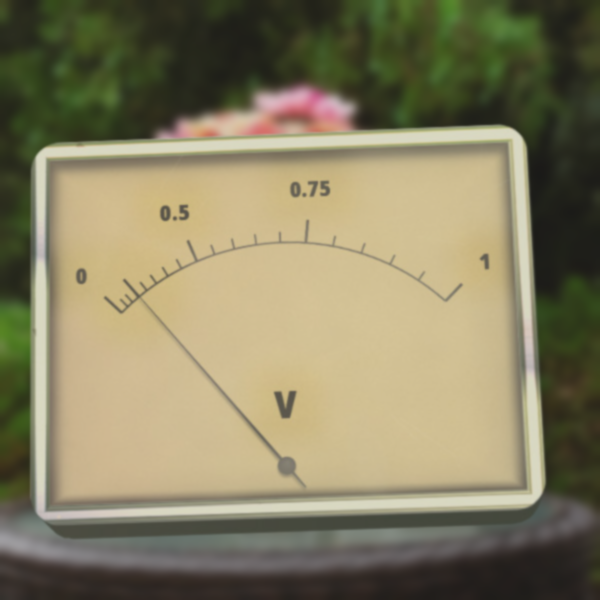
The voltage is 0.25V
